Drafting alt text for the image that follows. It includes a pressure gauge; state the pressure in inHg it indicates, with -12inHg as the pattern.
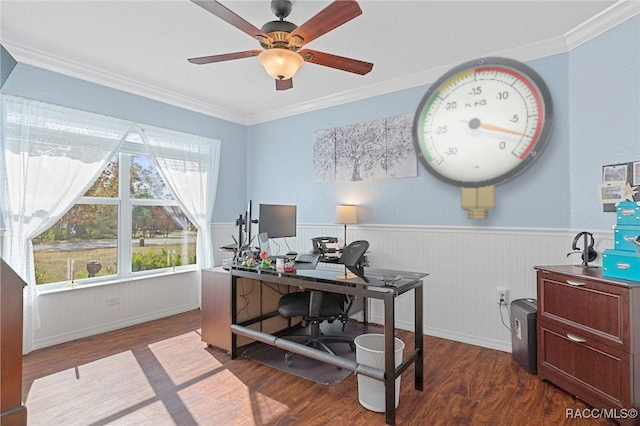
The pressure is -2.5inHg
